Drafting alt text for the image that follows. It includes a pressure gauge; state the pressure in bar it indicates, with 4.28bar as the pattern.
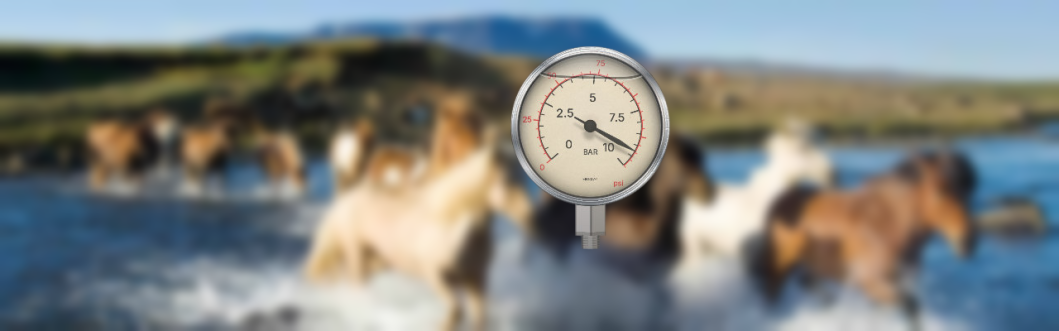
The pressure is 9.25bar
